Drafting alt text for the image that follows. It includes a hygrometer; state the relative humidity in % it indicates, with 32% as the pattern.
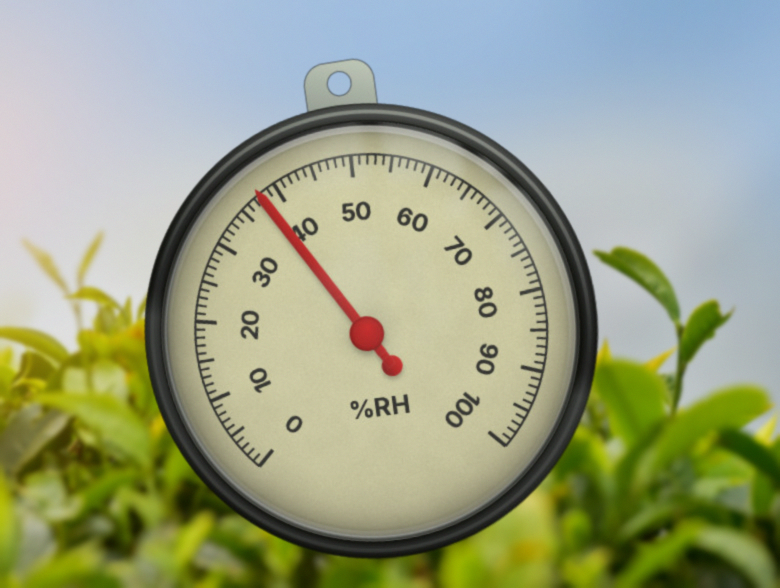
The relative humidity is 38%
